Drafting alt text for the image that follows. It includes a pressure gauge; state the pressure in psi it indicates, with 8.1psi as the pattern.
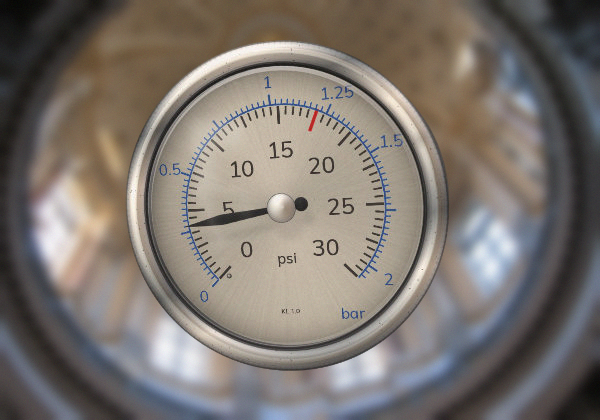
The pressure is 4psi
